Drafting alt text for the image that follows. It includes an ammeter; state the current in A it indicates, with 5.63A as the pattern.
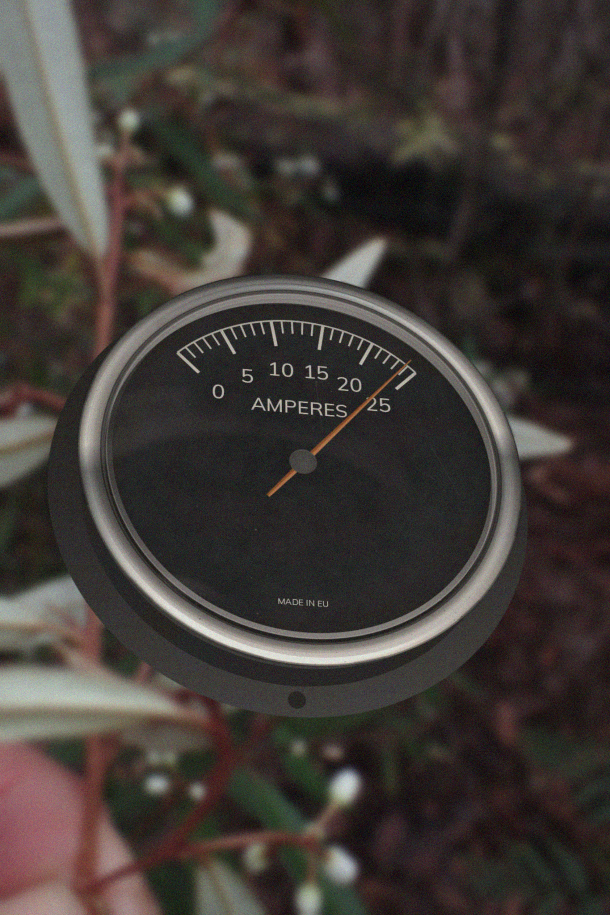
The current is 24A
